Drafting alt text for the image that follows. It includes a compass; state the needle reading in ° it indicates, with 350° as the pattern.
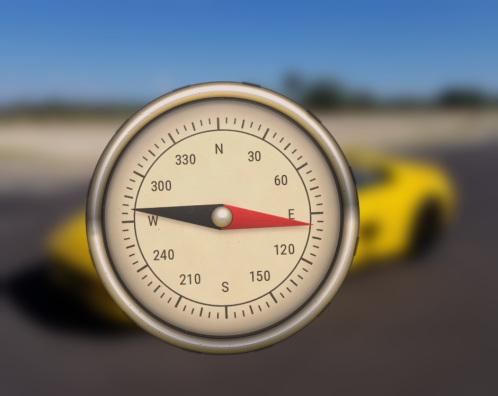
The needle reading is 97.5°
